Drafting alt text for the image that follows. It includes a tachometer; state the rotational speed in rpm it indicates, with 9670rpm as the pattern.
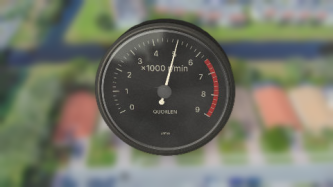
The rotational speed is 5000rpm
